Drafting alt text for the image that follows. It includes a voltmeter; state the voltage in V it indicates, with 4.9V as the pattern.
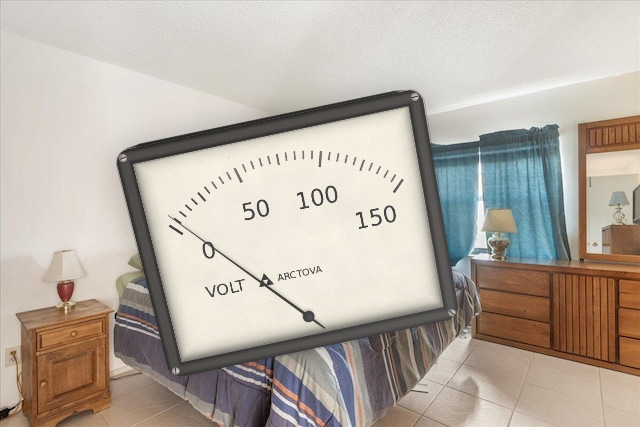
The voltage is 5V
